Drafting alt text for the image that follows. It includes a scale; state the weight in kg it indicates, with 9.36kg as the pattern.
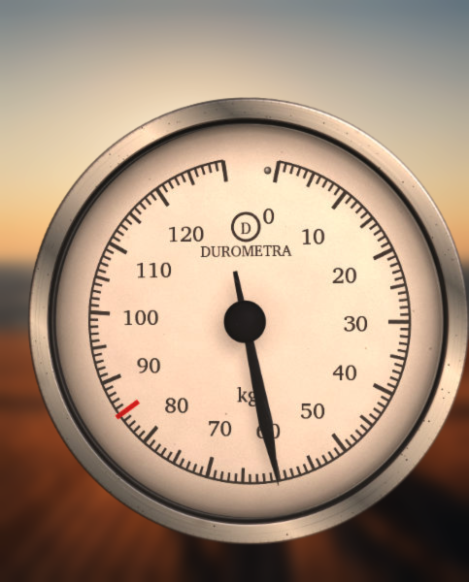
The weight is 60kg
